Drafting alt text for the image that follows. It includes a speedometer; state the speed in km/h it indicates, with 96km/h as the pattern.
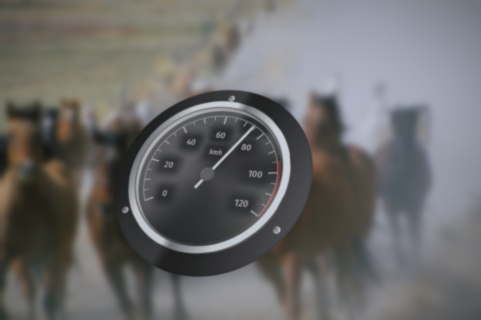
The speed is 75km/h
